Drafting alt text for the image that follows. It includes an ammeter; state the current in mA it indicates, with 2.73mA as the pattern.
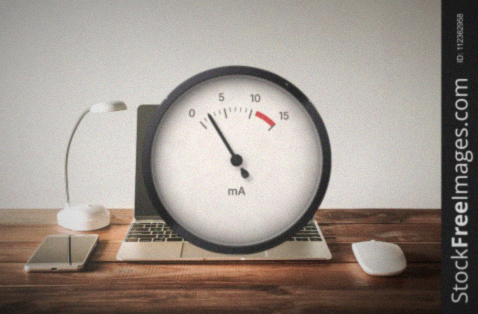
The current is 2mA
